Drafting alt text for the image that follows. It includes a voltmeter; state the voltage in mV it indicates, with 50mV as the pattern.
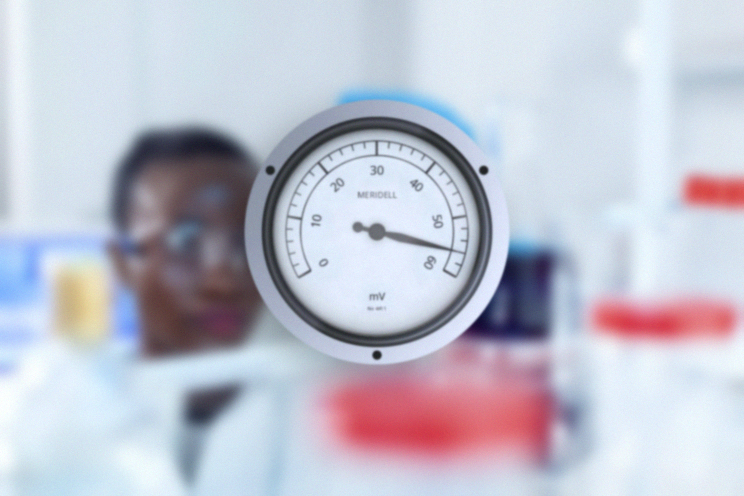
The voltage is 56mV
